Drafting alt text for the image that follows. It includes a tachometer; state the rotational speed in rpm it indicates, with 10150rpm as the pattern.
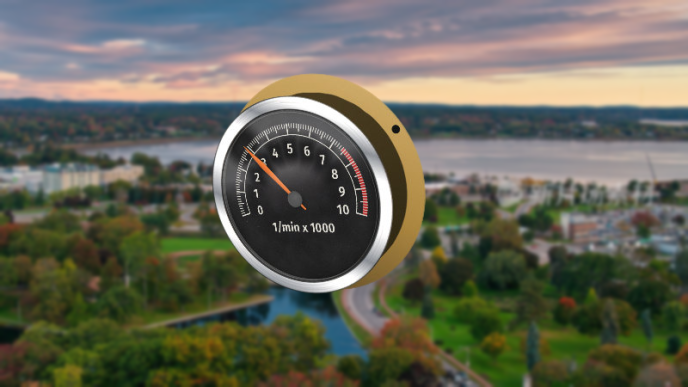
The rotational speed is 3000rpm
